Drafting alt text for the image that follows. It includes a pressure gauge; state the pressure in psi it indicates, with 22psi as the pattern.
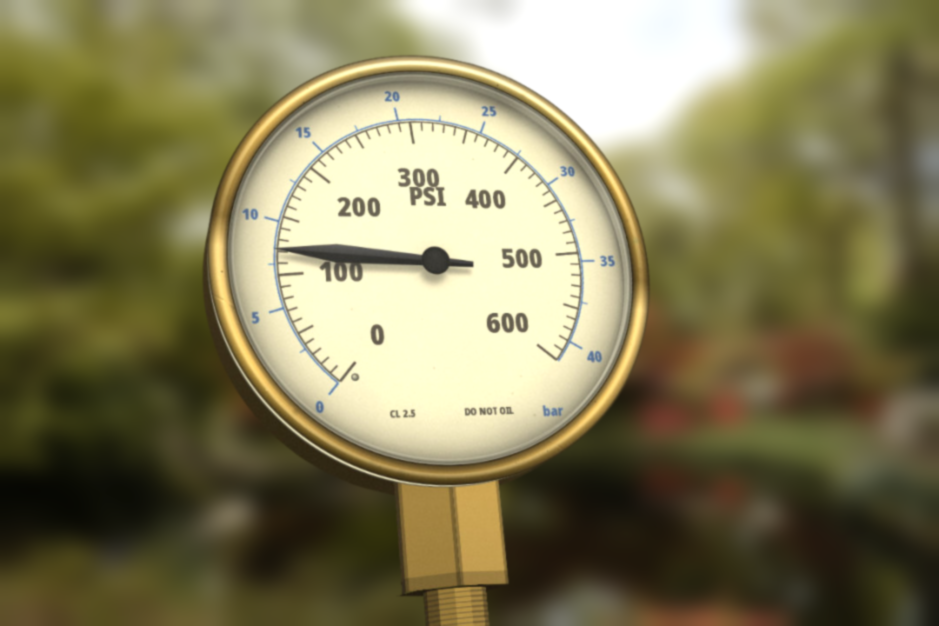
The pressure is 120psi
